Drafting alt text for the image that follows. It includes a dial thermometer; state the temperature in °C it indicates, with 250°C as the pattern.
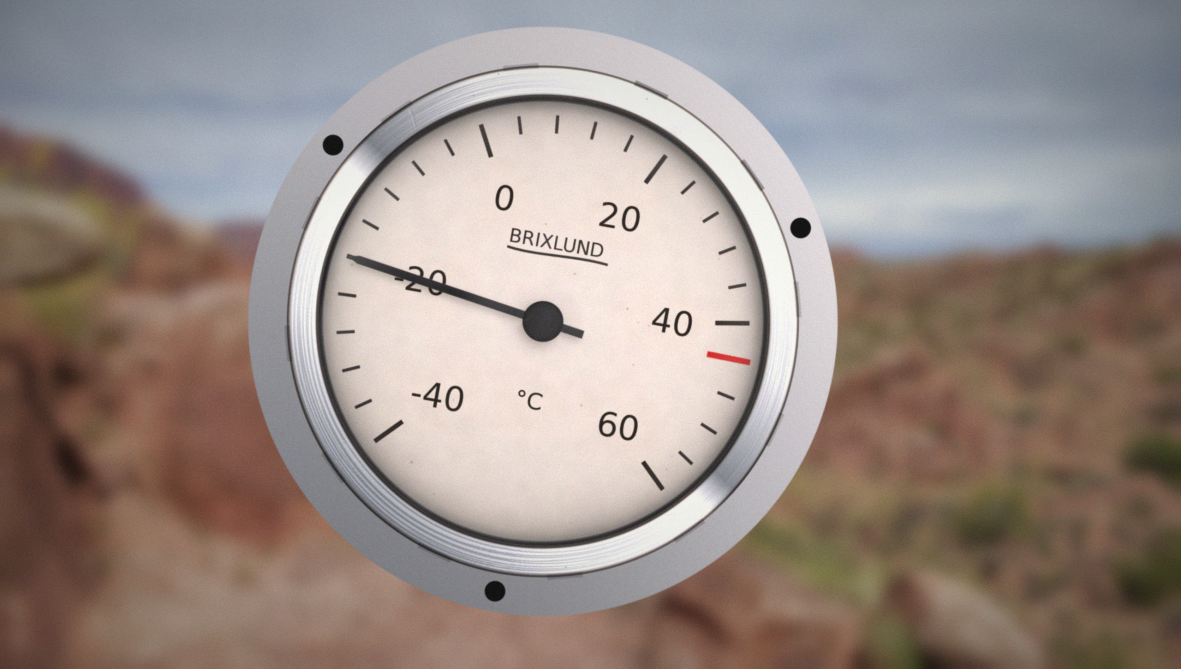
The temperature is -20°C
